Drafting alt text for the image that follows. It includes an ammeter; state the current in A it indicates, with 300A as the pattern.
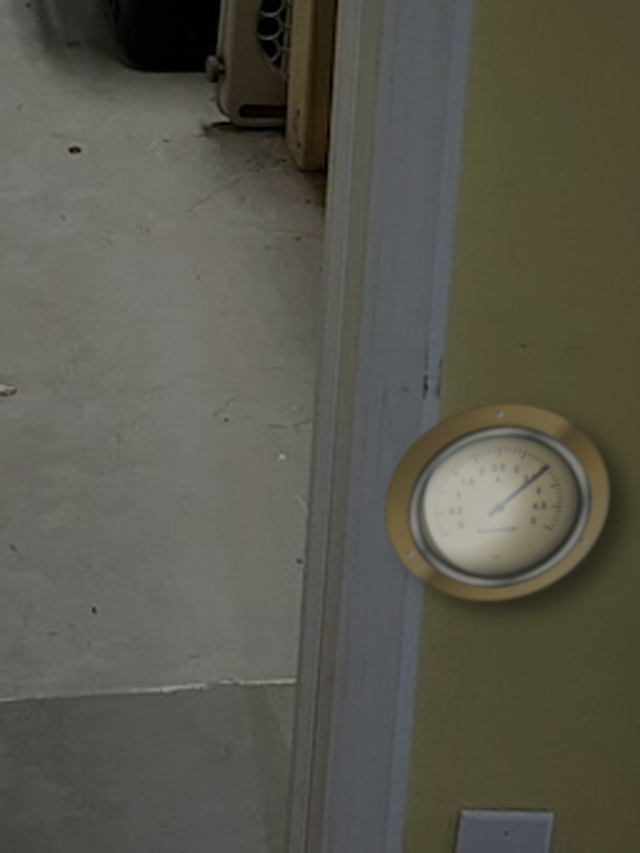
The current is 3.5A
